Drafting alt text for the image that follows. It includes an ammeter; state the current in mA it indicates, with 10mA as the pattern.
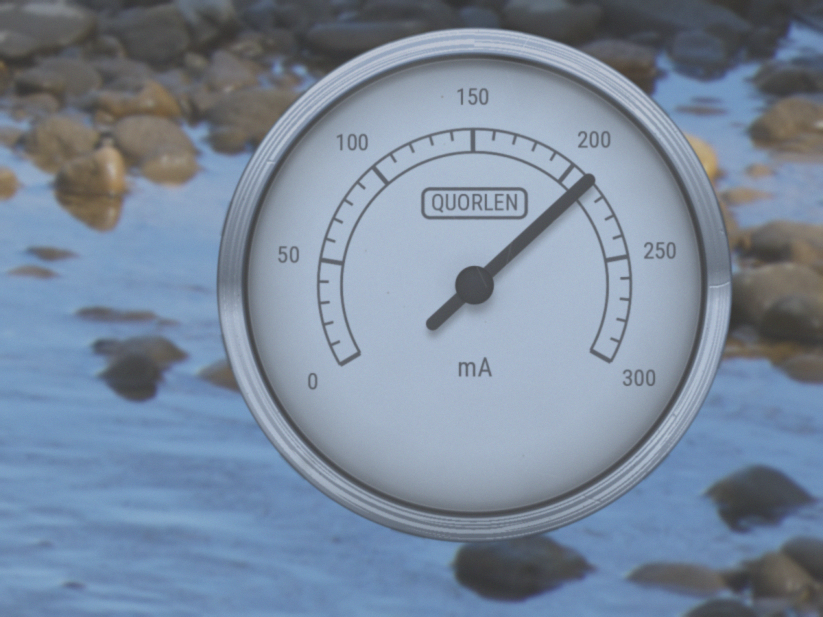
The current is 210mA
